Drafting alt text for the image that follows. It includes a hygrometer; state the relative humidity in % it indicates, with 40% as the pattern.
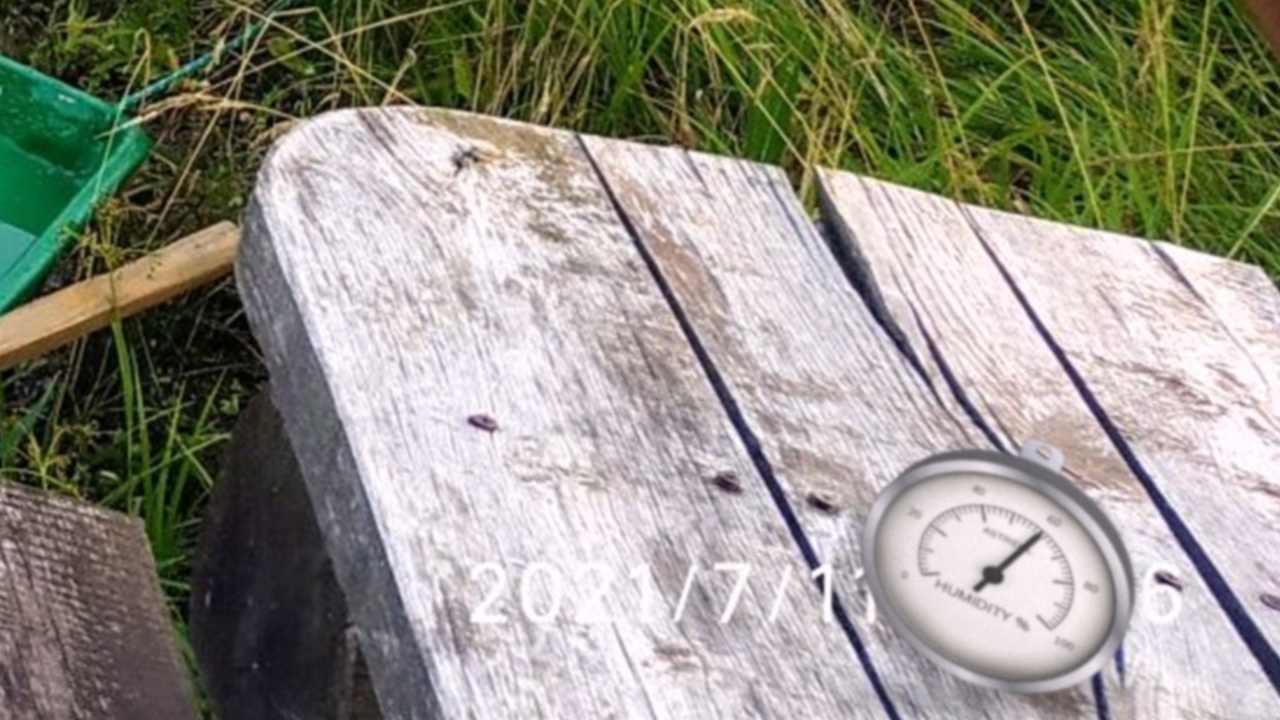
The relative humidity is 60%
